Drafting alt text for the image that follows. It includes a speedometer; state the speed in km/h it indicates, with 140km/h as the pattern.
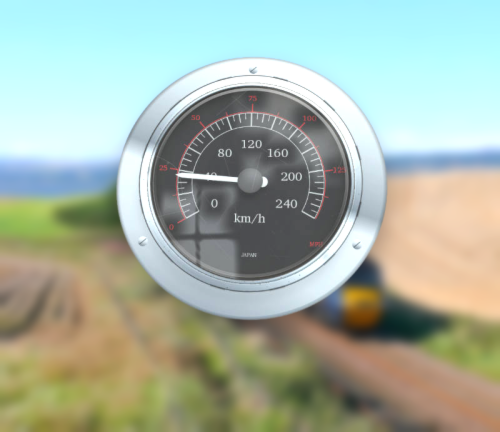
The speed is 35km/h
